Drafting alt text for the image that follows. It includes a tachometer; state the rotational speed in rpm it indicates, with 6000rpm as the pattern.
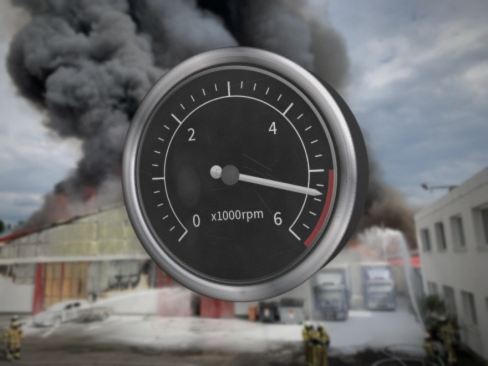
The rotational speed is 5300rpm
